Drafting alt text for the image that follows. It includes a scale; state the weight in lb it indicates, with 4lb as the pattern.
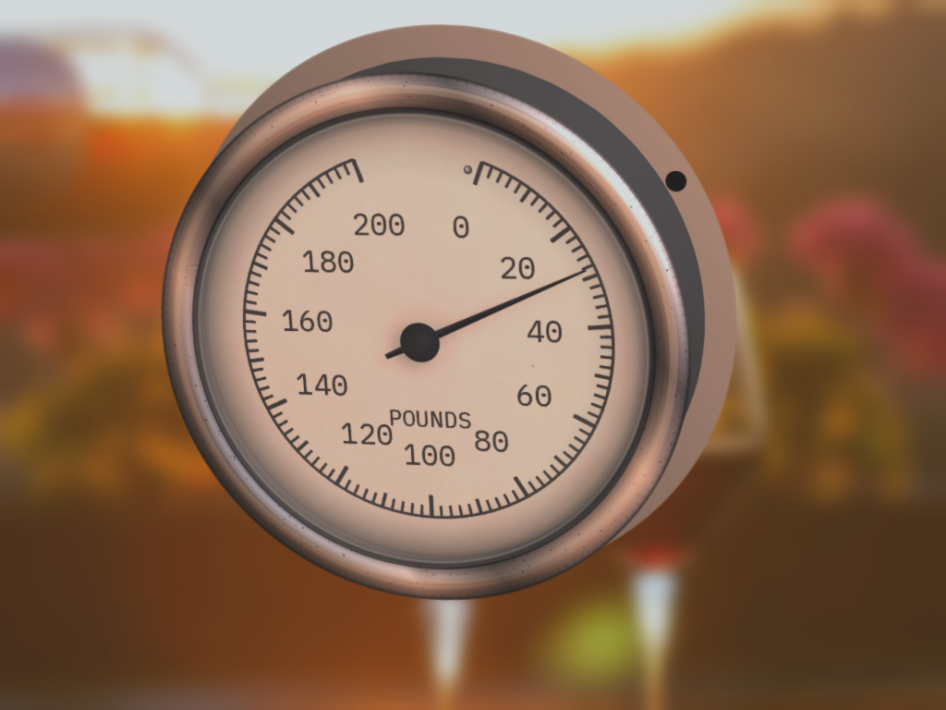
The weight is 28lb
